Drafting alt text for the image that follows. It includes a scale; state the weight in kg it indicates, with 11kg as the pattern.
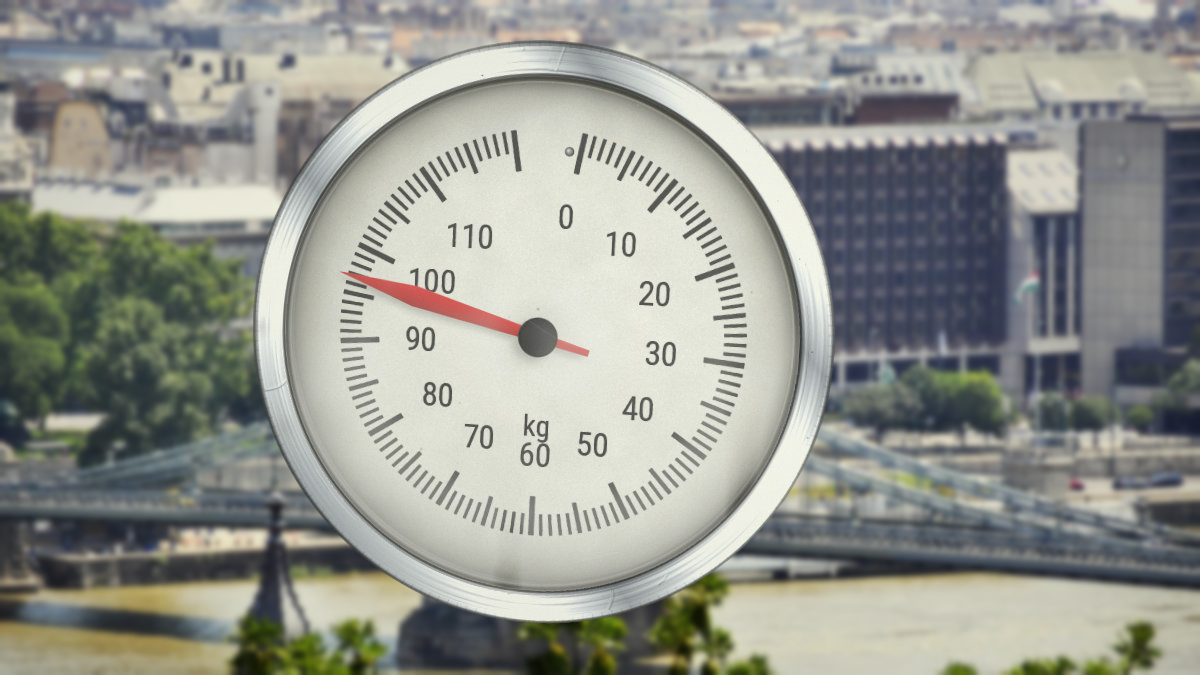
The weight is 97kg
